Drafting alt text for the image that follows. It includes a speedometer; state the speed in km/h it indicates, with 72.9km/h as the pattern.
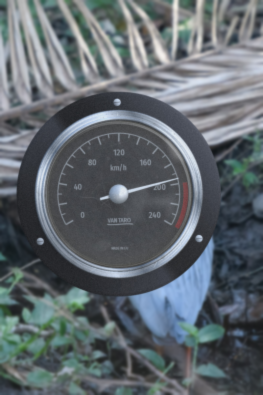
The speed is 195km/h
